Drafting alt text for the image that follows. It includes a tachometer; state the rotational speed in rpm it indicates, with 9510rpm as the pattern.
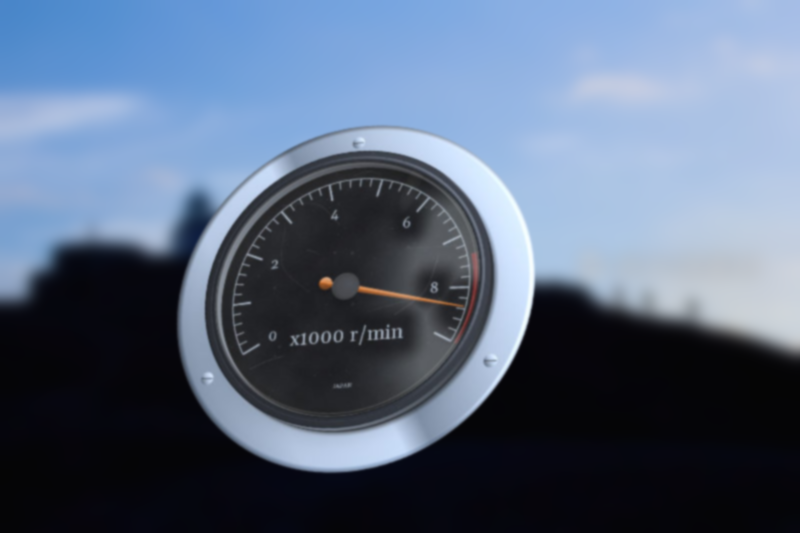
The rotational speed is 8400rpm
